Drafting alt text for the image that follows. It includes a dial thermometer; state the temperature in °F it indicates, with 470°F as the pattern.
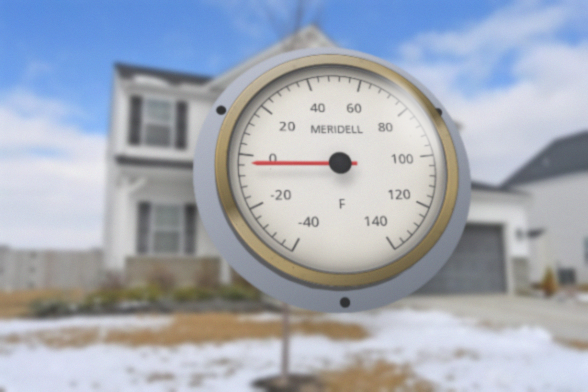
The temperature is -4°F
